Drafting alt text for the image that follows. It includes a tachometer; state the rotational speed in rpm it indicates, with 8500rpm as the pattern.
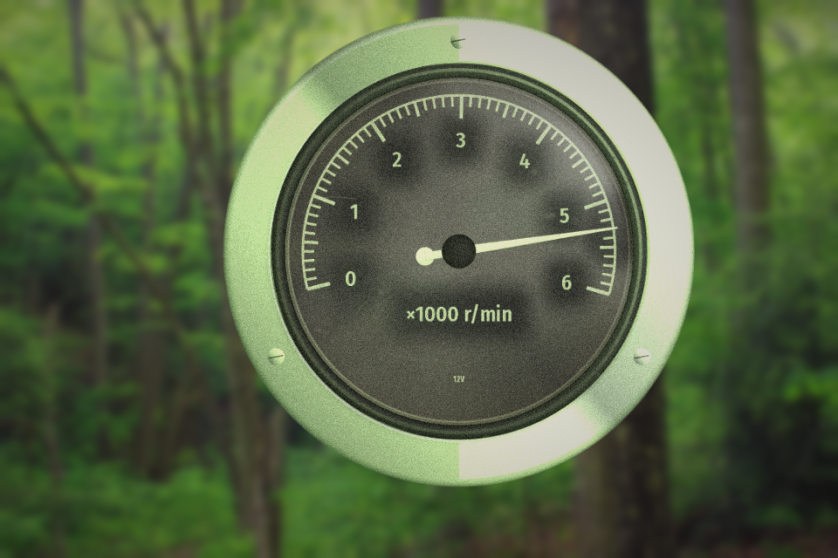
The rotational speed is 5300rpm
